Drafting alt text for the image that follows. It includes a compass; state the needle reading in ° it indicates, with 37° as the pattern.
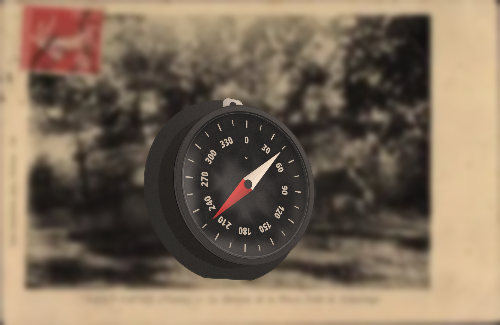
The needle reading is 225°
